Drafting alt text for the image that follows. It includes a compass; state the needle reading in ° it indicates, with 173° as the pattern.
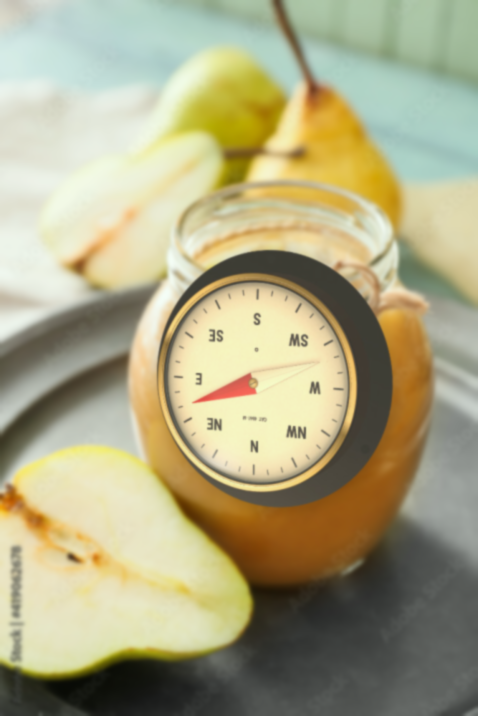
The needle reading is 70°
